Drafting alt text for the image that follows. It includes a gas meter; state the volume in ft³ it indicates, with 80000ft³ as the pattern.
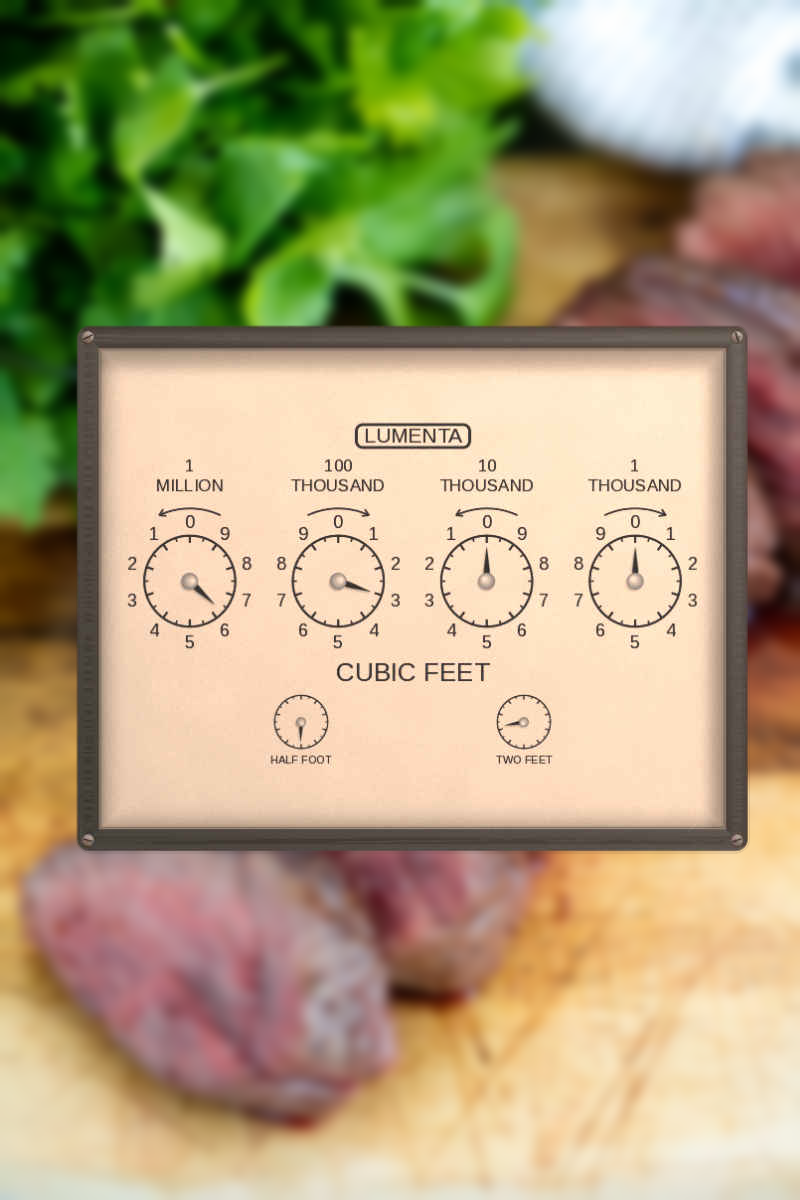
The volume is 630000ft³
